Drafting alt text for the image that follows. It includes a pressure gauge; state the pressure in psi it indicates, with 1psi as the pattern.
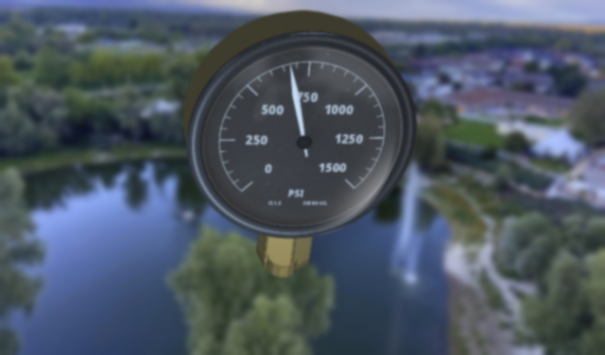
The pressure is 675psi
